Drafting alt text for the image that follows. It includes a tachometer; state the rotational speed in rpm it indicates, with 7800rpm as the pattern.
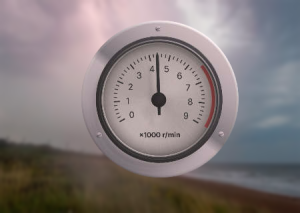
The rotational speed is 4400rpm
